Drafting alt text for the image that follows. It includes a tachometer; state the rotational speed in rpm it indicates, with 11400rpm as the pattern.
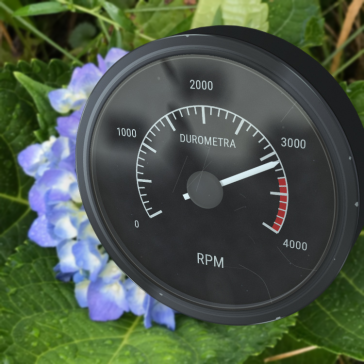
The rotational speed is 3100rpm
